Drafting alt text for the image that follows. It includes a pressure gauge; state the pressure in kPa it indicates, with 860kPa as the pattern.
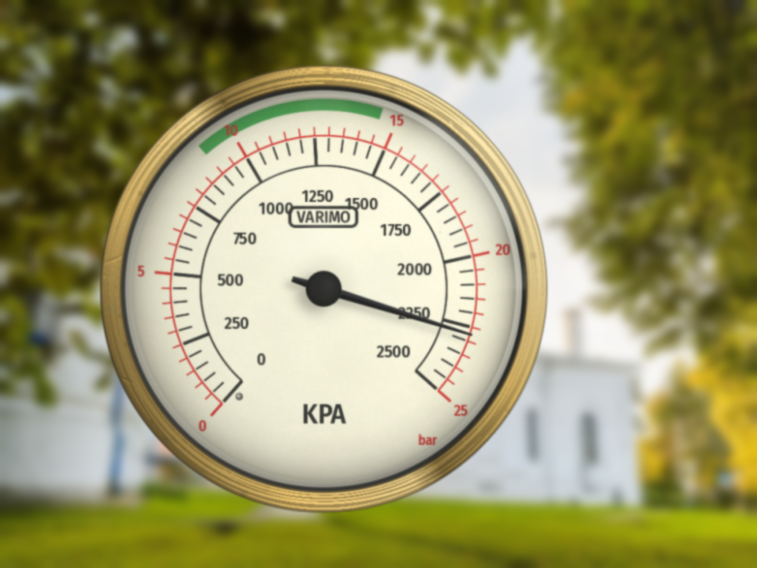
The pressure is 2275kPa
